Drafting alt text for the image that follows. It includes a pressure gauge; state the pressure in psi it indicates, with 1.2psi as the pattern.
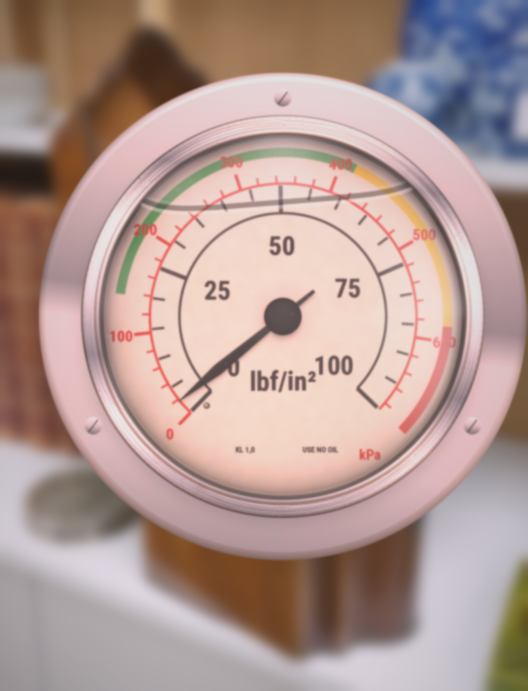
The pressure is 2.5psi
